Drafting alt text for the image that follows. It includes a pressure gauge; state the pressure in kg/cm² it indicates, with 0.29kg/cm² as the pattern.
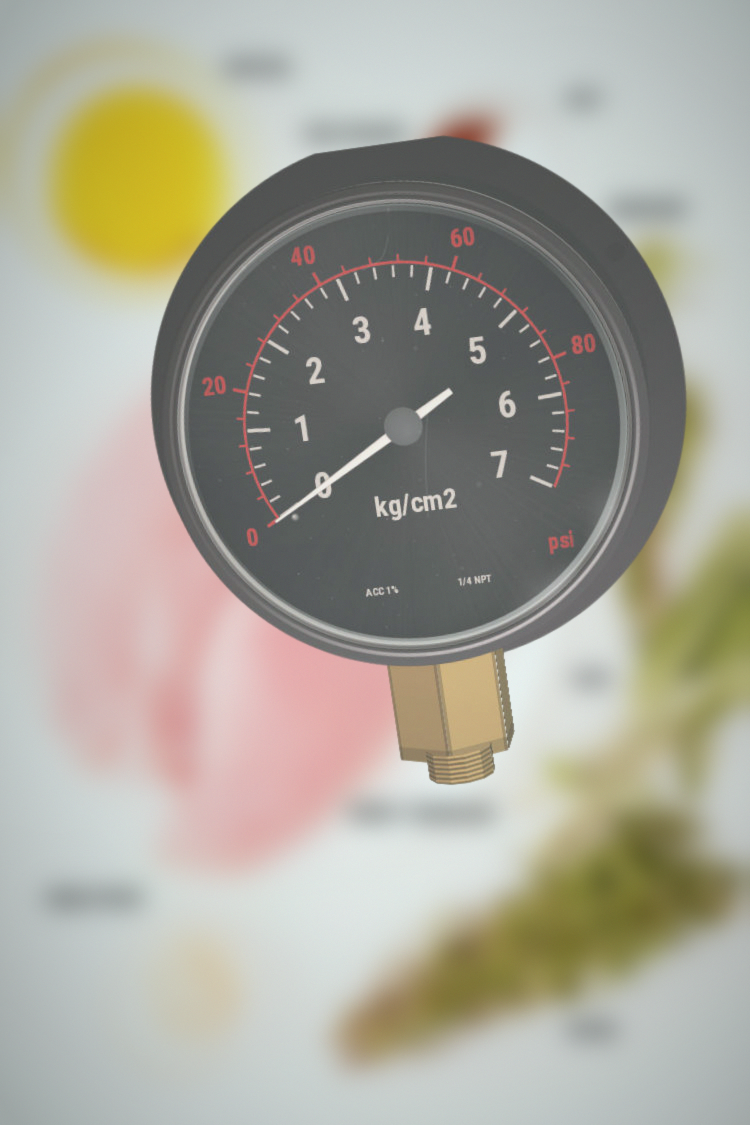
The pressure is 0kg/cm²
